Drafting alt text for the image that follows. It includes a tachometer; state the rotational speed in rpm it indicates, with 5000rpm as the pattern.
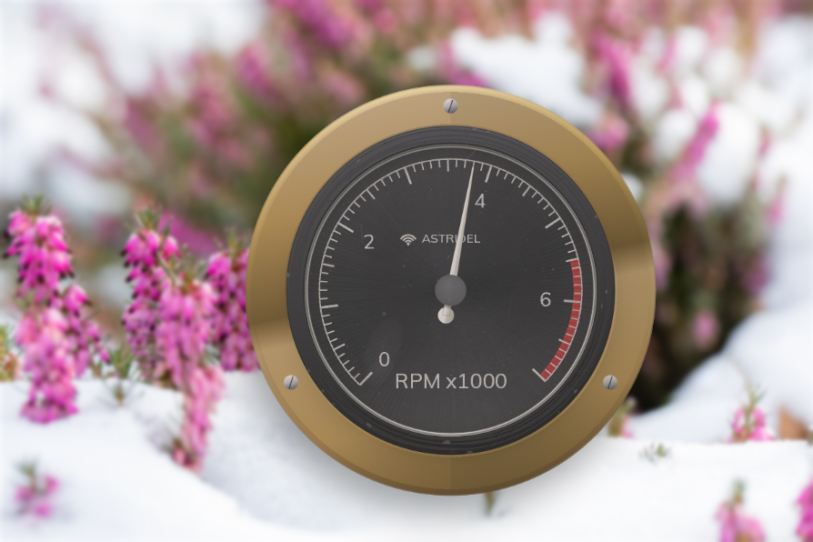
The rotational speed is 3800rpm
